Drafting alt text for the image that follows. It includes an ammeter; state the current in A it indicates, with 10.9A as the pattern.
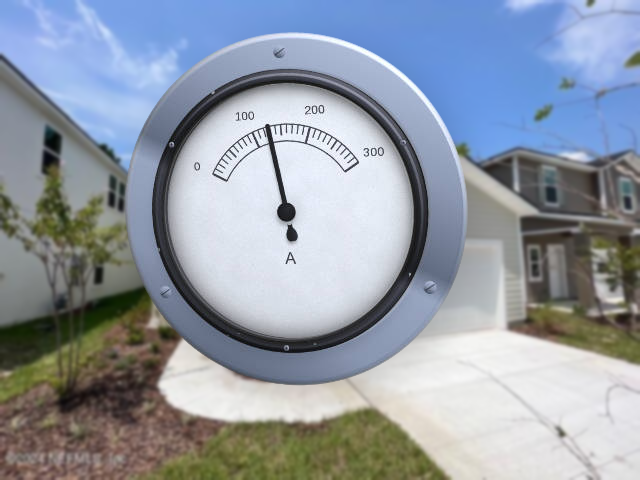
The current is 130A
